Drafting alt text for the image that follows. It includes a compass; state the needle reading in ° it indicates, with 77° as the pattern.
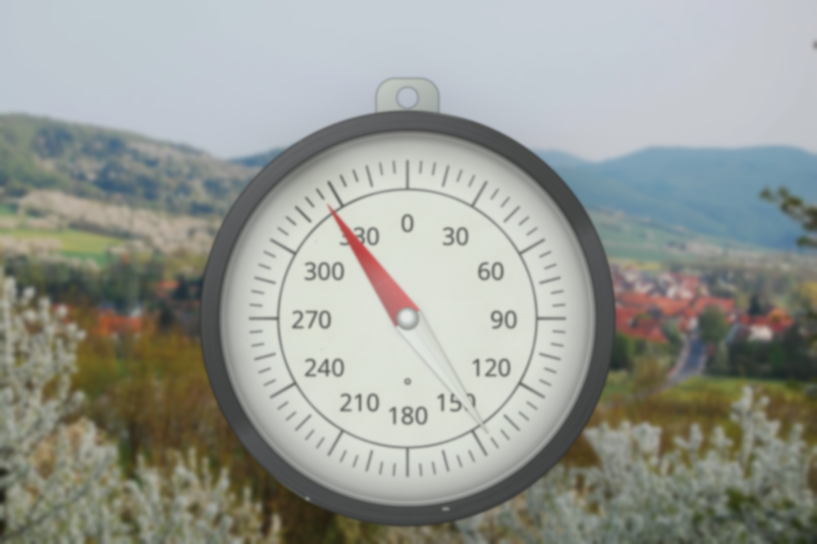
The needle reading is 325°
